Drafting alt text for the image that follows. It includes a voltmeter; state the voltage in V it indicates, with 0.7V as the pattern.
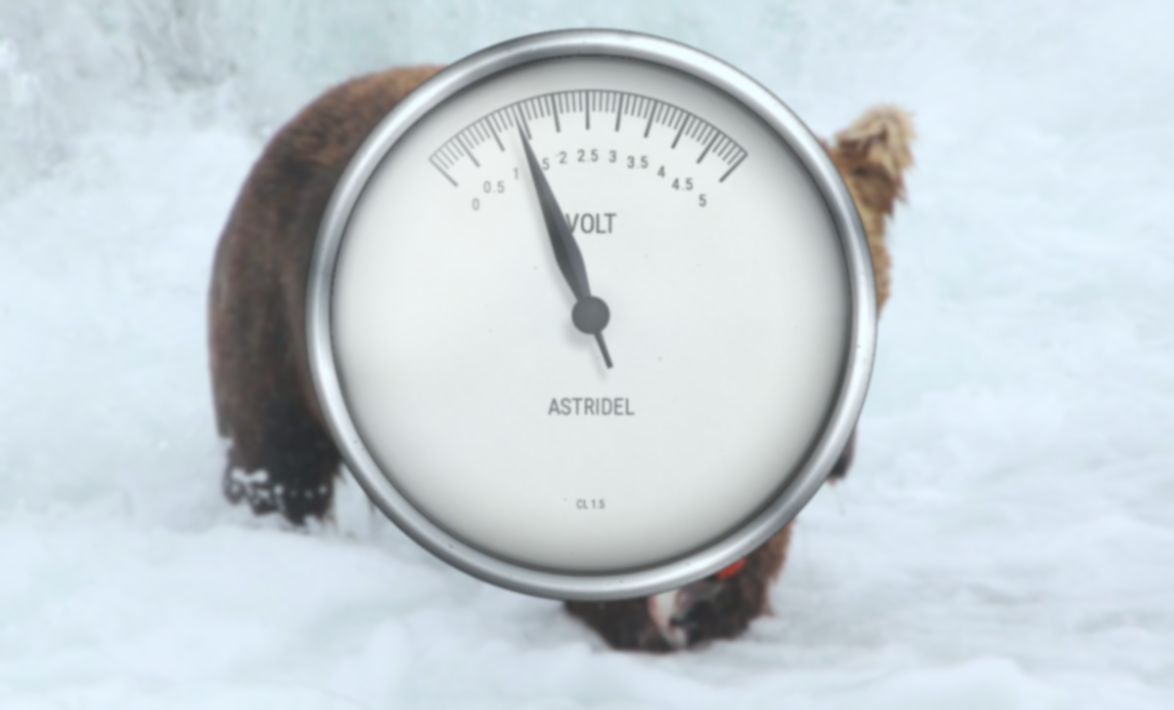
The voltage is 1.4V
